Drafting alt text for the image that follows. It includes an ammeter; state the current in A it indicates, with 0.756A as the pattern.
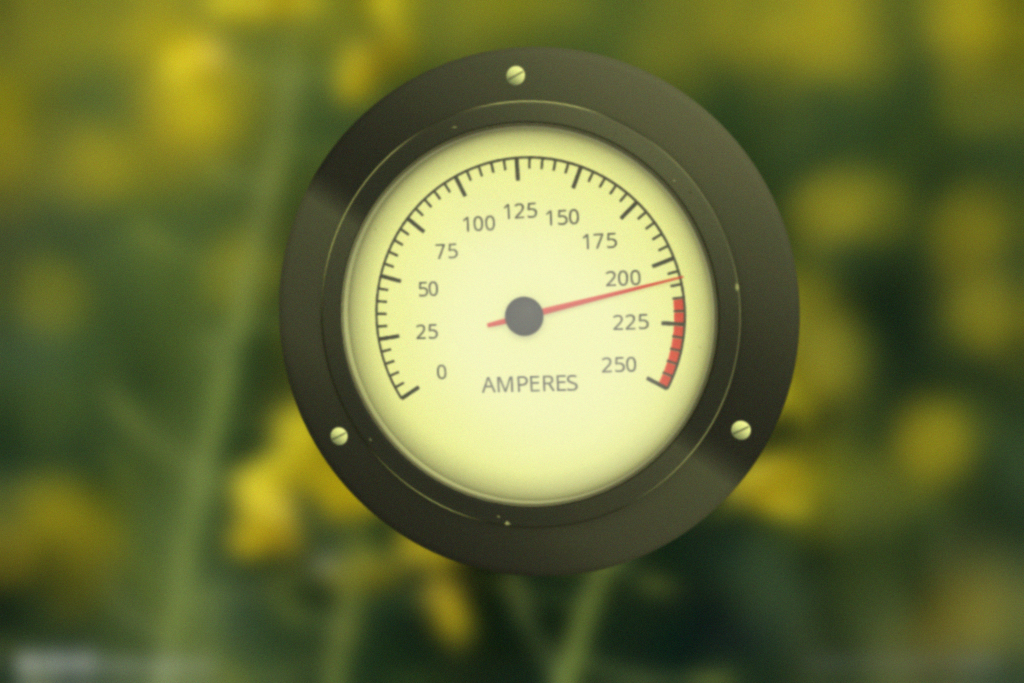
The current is 207.5A
